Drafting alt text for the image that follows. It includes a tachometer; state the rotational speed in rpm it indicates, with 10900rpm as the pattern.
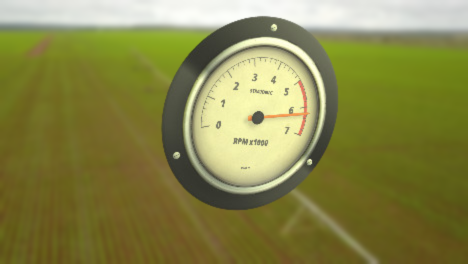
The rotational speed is 6200rpm
